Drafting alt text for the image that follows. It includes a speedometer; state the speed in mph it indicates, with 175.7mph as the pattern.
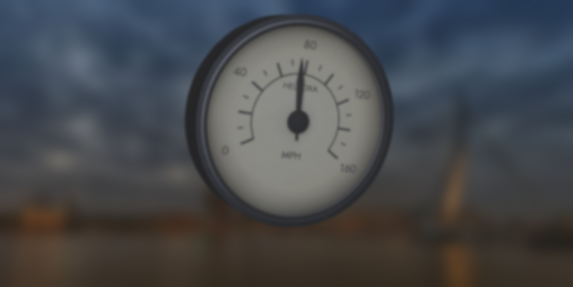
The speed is 75mph
